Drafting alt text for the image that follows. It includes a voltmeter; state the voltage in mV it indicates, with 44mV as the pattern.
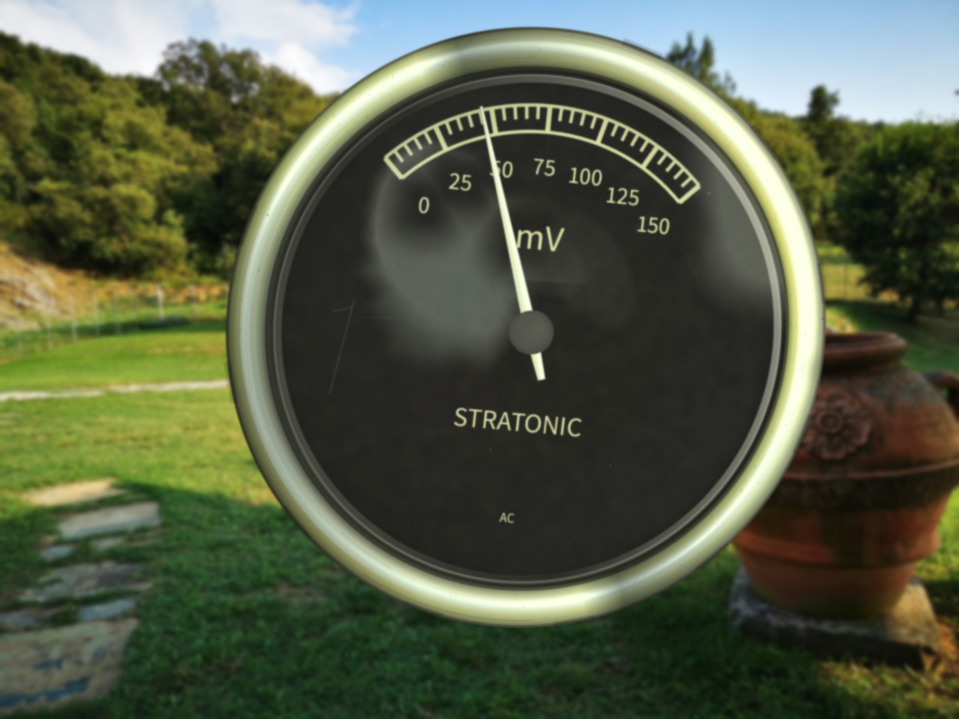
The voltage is 45mV
